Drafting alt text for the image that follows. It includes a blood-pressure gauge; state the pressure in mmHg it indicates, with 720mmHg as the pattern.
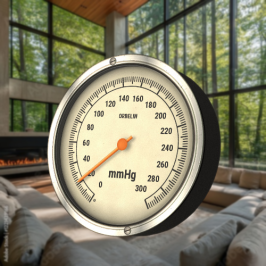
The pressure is 20mmHg
